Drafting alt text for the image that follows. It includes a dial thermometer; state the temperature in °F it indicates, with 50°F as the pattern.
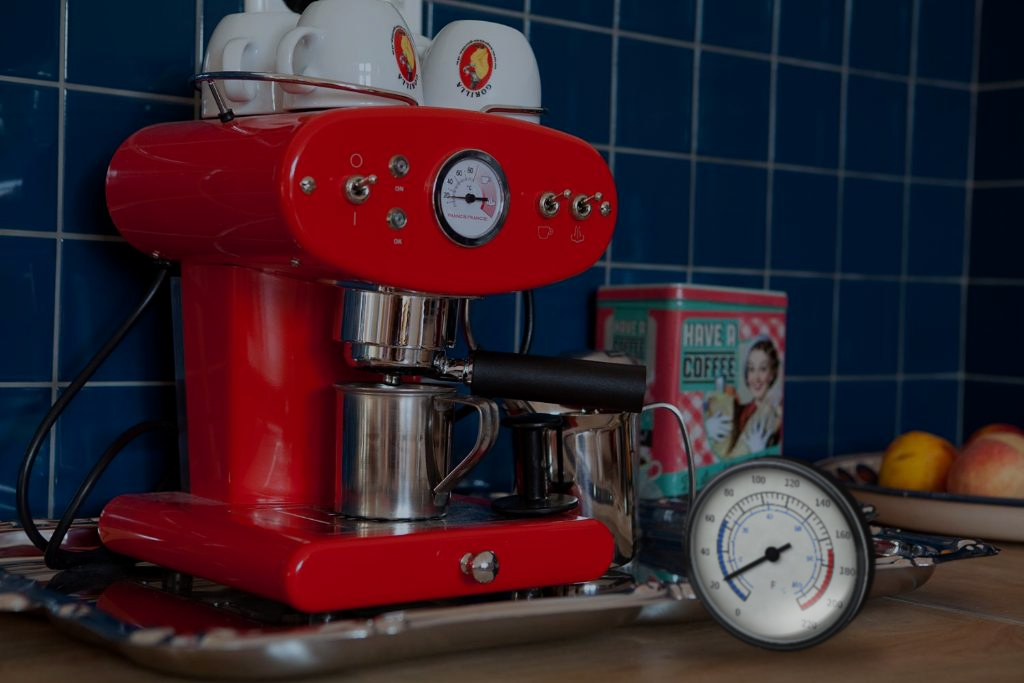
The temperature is 20°F
